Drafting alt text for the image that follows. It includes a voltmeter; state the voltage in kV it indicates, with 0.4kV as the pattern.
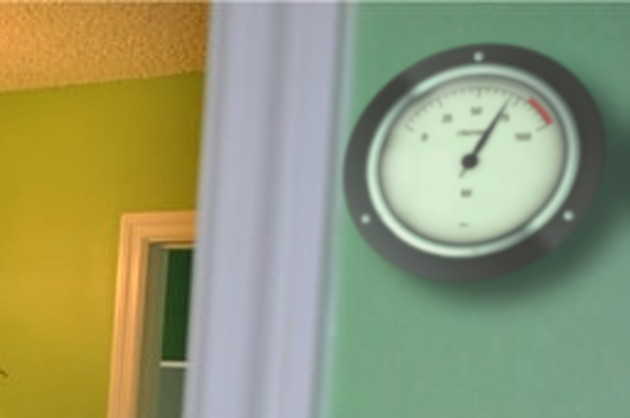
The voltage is 70kV
